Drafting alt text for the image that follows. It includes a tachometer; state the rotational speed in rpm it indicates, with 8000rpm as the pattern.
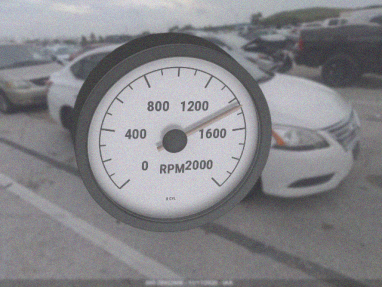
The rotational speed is 1450rpm
